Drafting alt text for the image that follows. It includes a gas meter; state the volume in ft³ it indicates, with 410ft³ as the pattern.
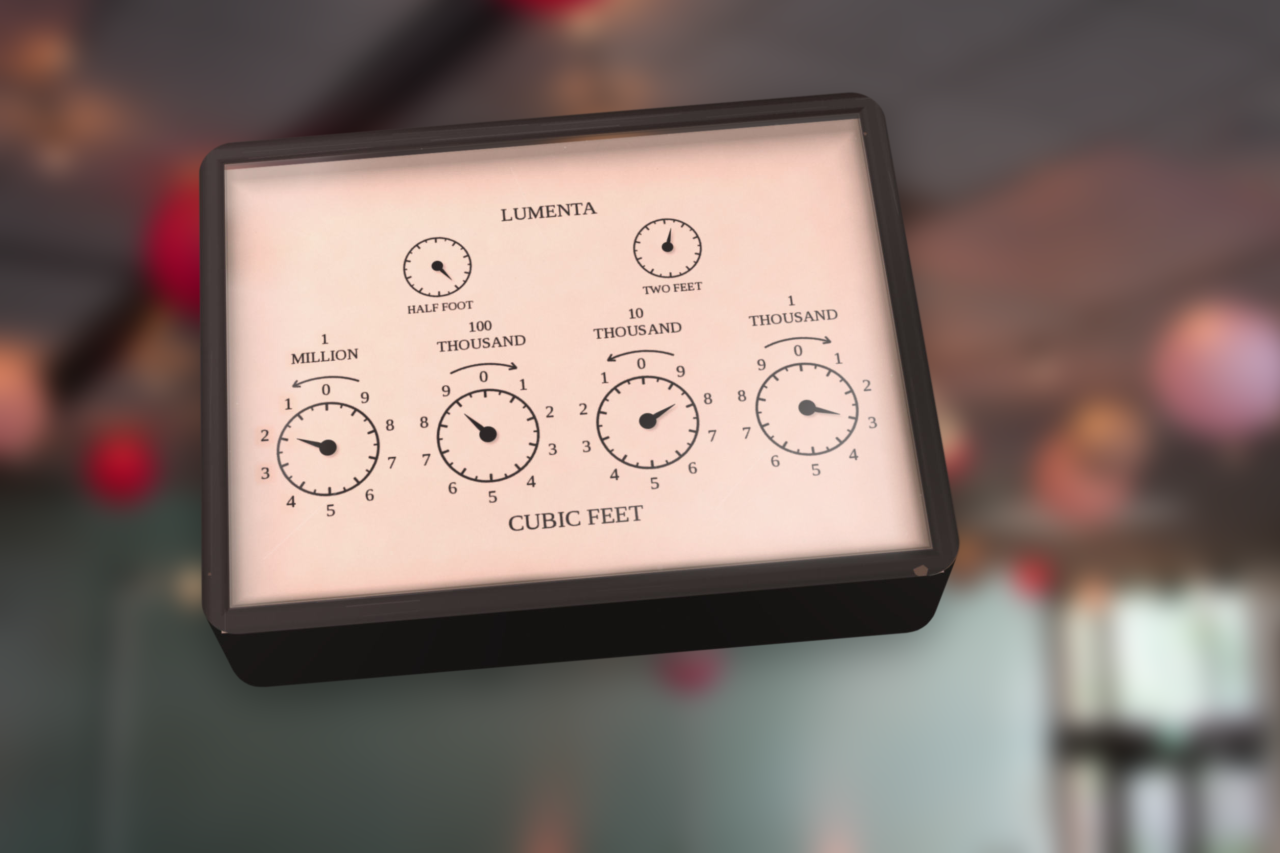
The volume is 188300ft³
